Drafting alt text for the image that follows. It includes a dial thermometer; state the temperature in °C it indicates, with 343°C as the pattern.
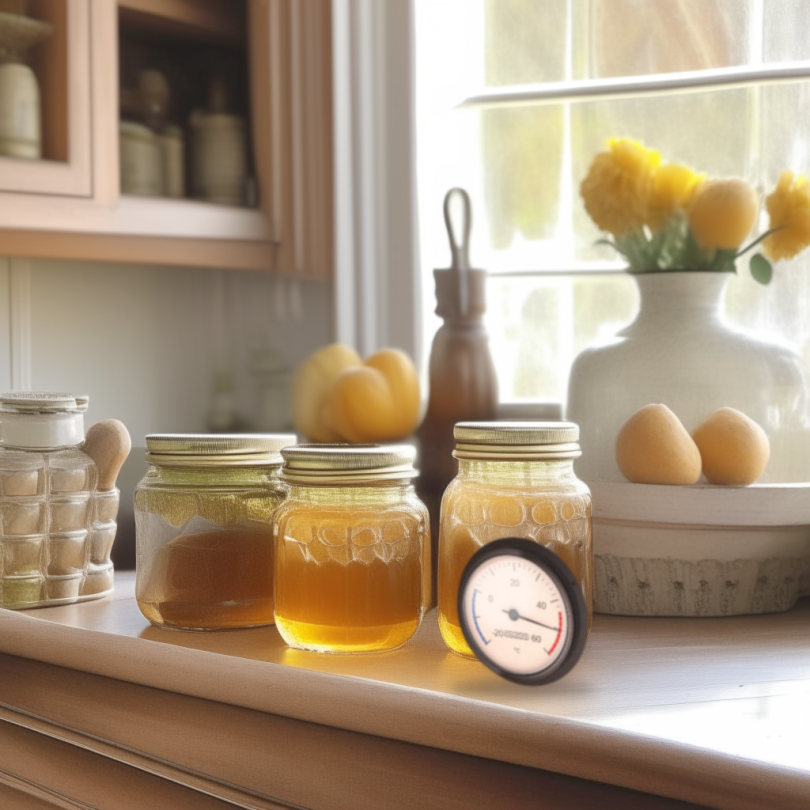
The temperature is 50°C
